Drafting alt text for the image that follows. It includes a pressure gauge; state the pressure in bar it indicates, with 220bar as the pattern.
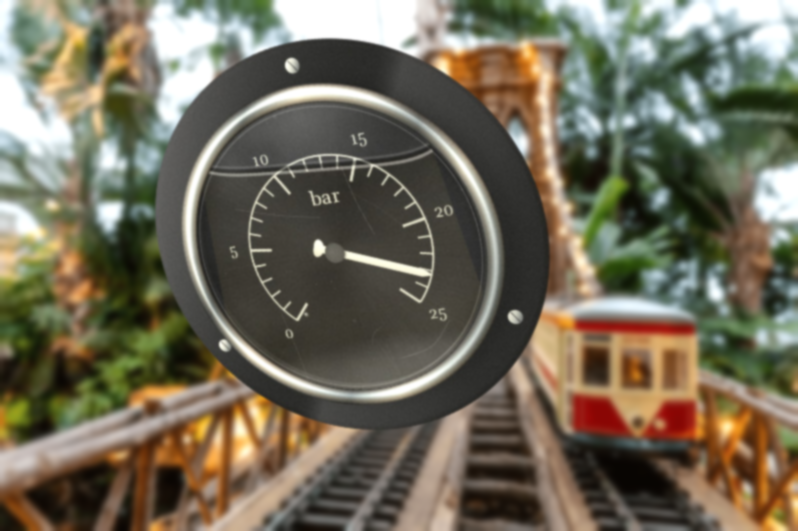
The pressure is 23bar
